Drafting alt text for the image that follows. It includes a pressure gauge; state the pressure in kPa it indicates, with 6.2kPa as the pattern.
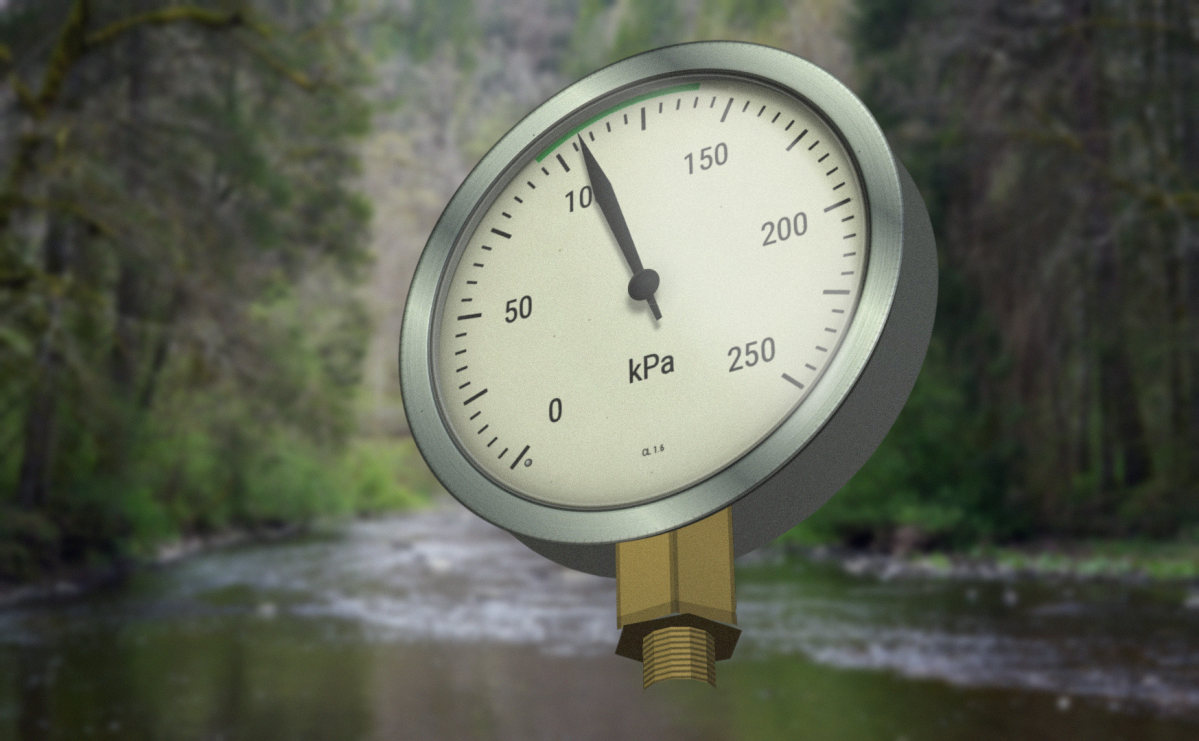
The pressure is 107.5kPa
